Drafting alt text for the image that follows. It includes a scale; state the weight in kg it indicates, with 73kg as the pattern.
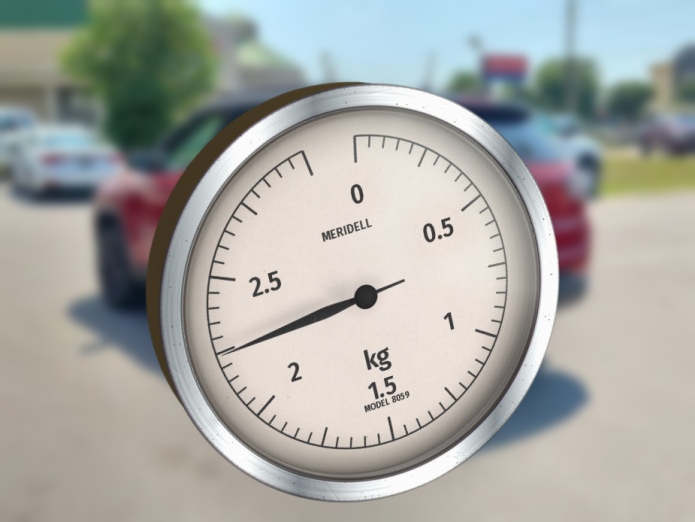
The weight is 2.25kg
